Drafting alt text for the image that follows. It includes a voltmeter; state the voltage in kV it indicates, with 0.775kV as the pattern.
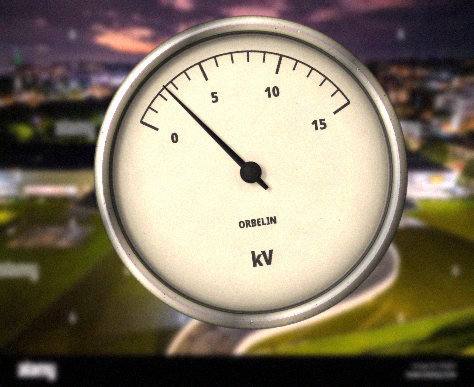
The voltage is 2.5kV
